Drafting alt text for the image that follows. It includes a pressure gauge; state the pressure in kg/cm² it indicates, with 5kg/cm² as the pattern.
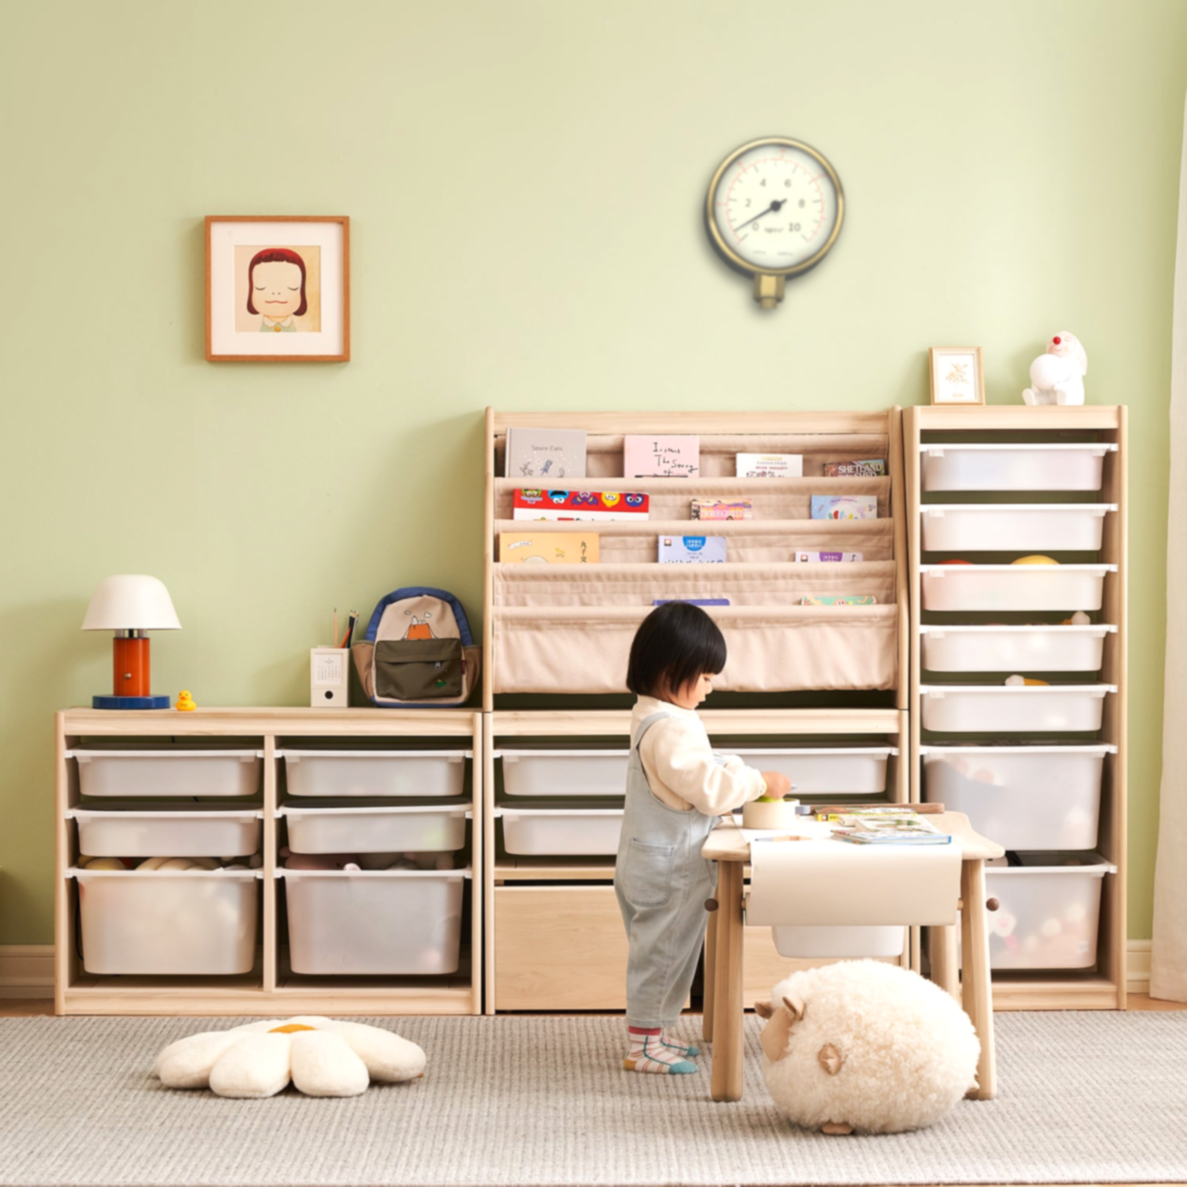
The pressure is 0.5kg/cm²
